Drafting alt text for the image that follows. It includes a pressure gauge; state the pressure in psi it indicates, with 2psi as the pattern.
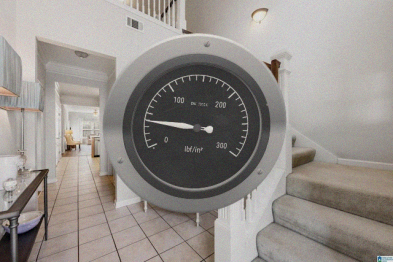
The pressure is 40psi
